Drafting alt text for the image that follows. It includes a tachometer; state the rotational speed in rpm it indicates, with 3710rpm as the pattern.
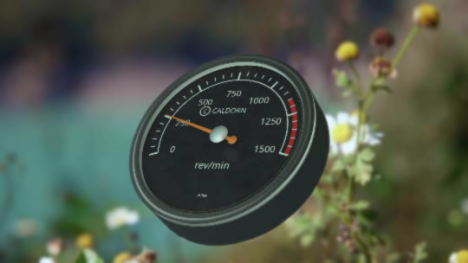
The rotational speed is 250rpm
